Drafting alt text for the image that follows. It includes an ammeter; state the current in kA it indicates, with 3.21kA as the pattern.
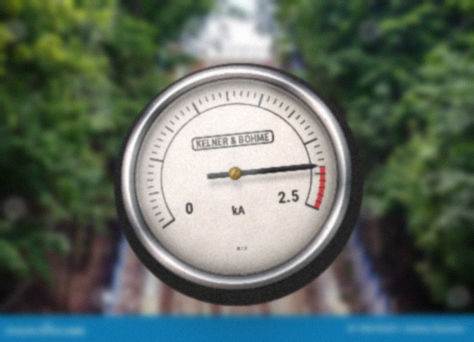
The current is 2.2kA
